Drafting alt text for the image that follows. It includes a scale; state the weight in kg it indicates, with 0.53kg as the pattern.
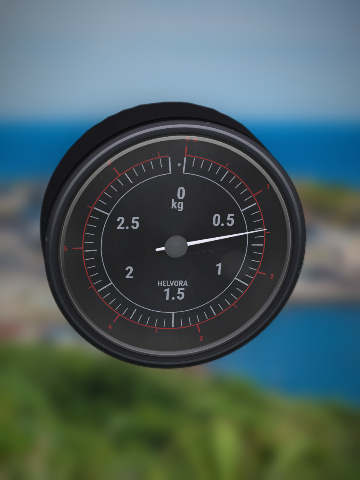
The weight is 0.65kg
